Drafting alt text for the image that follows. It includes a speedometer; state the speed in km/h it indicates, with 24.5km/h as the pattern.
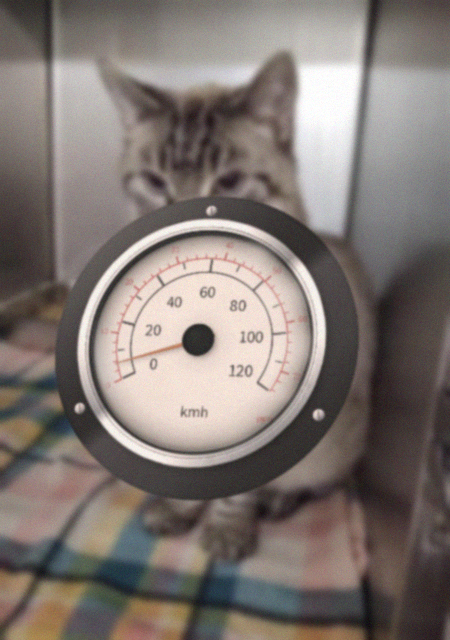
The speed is 5km/h
